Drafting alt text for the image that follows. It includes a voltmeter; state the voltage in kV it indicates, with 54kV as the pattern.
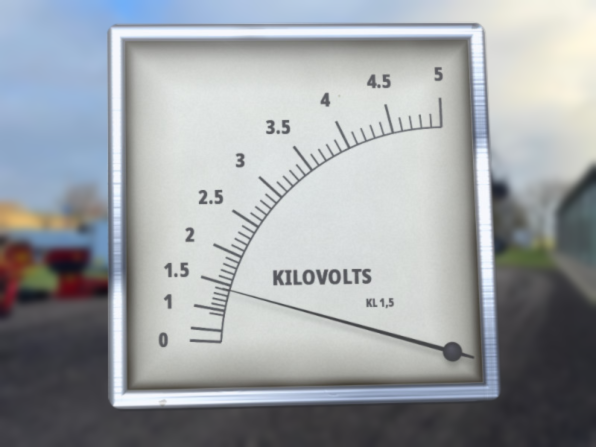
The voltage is 1.4kV
